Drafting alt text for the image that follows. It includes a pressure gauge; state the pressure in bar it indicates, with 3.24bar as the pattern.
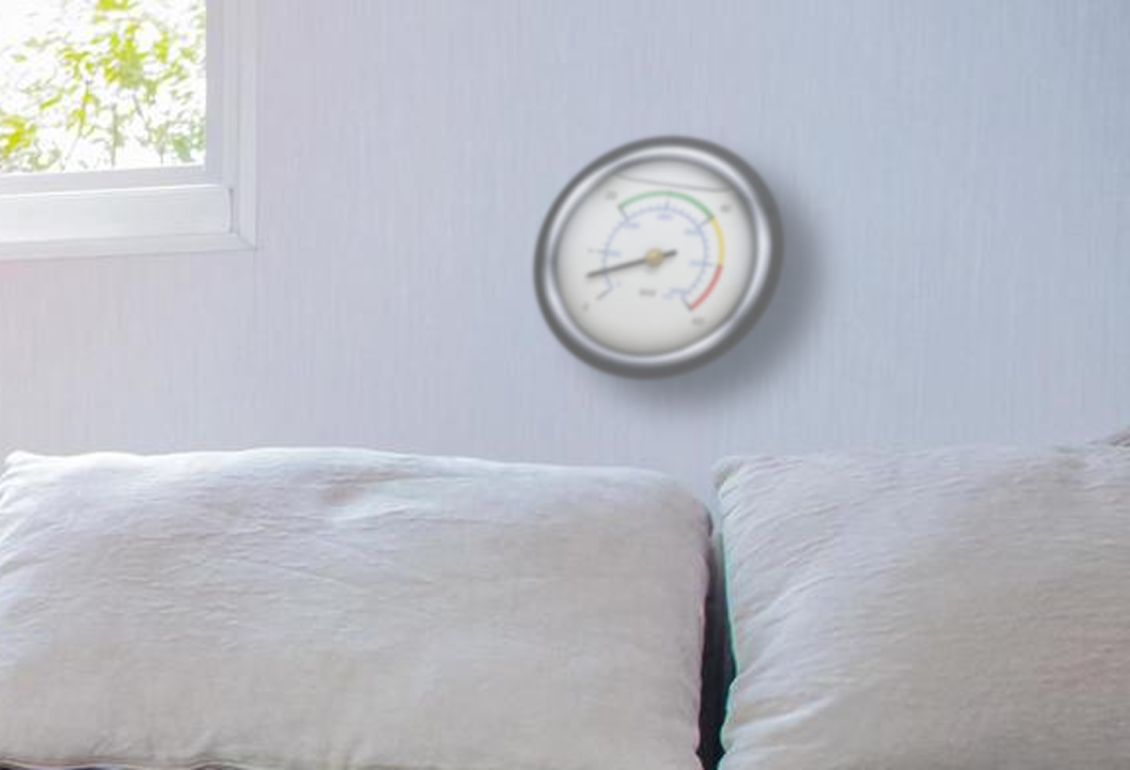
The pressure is 5bar
